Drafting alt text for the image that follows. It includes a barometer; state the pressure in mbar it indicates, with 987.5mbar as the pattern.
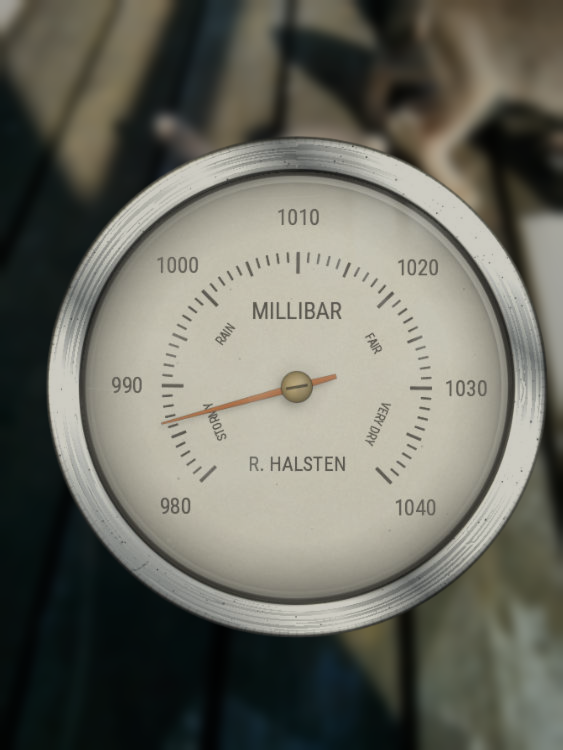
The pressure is 986.5mbar
